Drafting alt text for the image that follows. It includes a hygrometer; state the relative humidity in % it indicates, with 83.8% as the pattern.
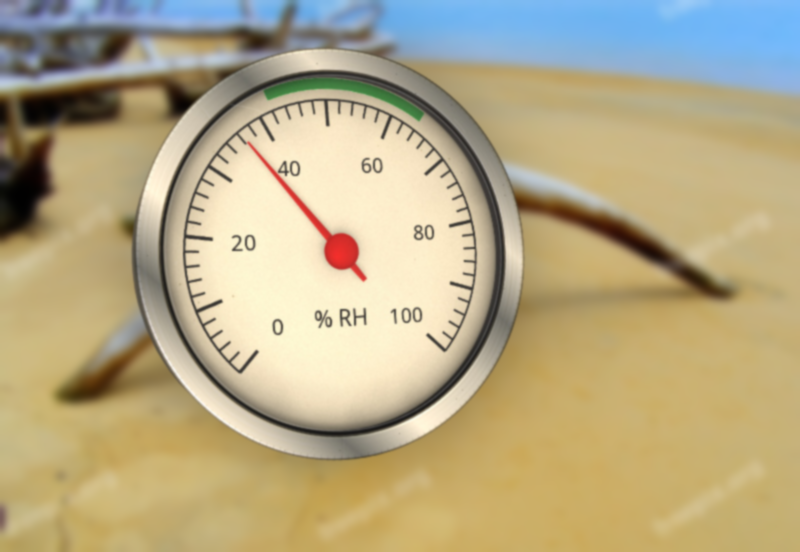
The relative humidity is 36%
